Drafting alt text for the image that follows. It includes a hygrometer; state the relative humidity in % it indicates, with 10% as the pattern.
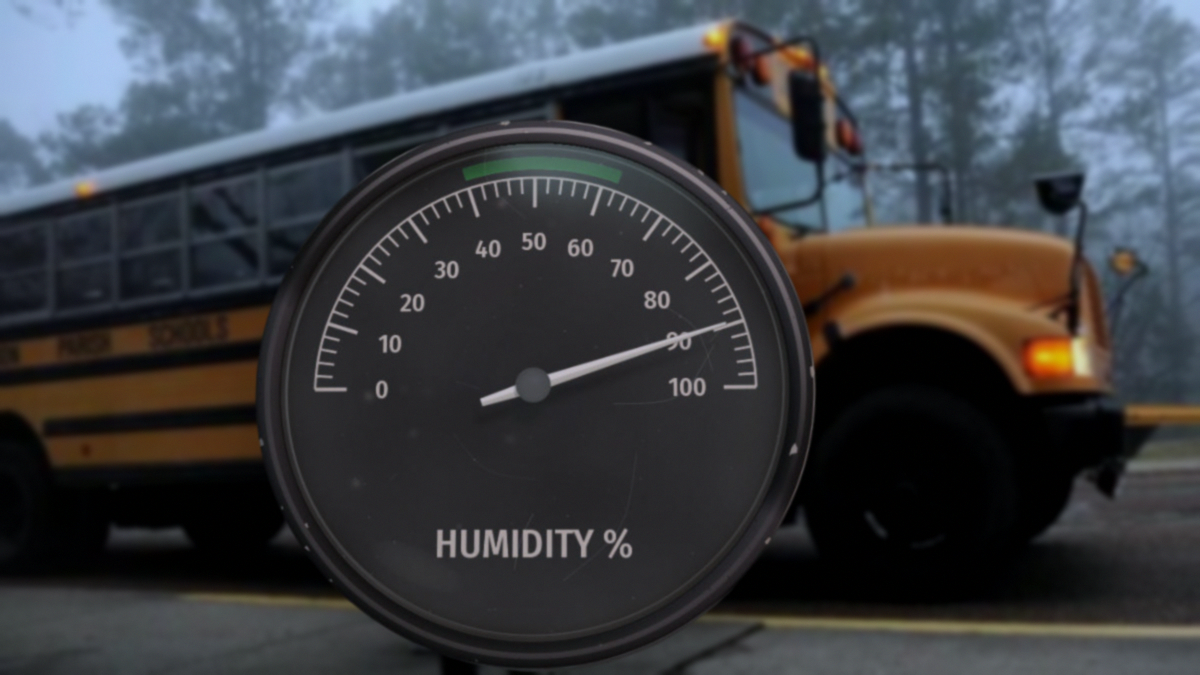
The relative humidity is 90%
